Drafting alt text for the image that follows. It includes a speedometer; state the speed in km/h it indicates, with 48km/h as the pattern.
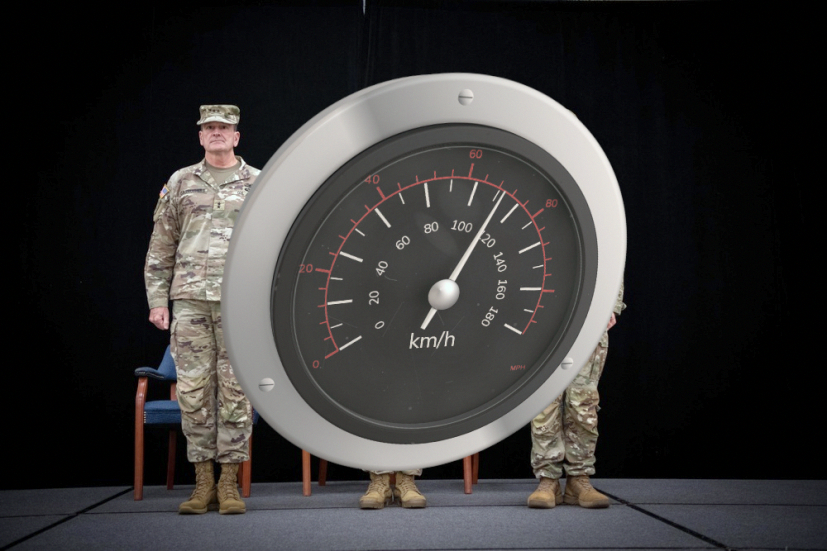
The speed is 110km/h
